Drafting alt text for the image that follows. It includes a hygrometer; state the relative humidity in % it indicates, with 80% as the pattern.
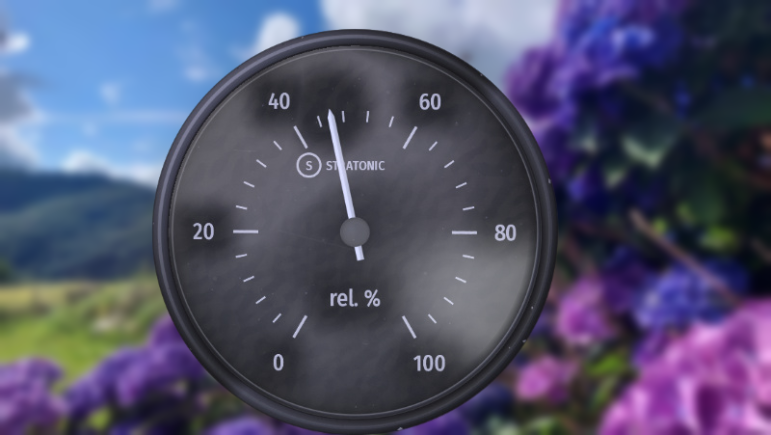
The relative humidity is 46%
